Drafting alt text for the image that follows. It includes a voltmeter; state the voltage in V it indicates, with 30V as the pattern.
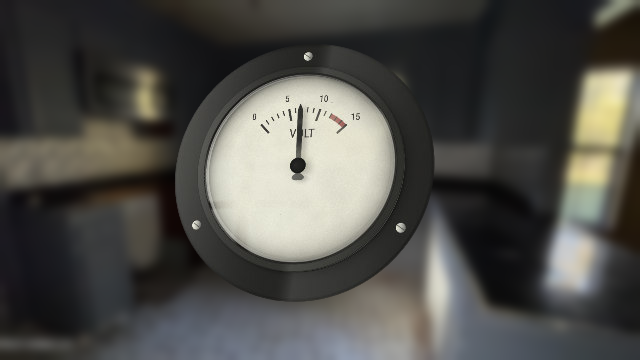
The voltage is 7V
